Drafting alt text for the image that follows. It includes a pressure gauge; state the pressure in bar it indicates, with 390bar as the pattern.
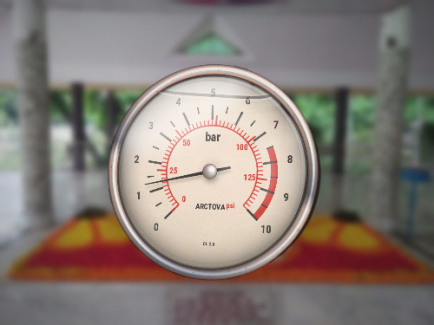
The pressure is 1.25bar
